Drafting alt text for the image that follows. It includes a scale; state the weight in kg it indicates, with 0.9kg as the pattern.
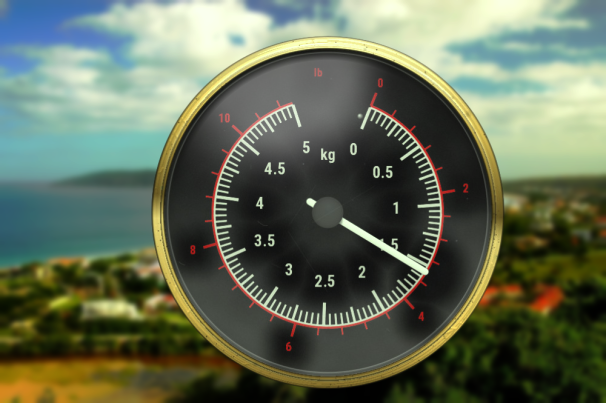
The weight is 1.55kg
